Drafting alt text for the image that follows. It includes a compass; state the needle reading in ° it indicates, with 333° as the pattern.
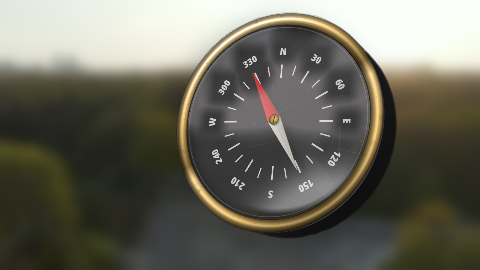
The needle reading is 330°
